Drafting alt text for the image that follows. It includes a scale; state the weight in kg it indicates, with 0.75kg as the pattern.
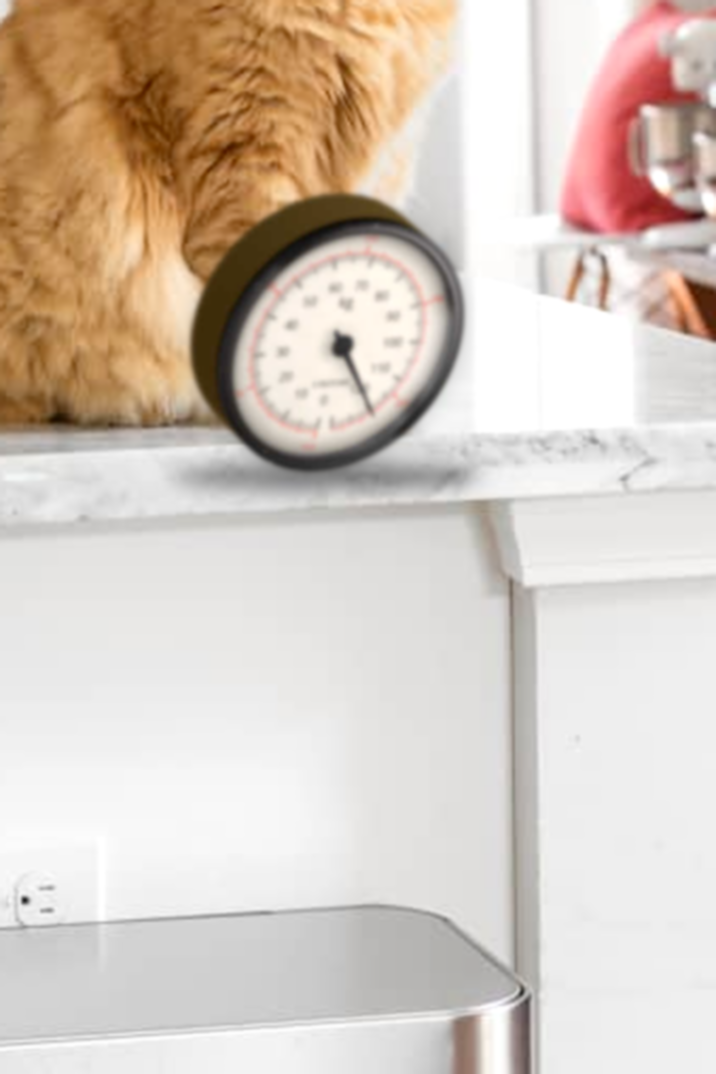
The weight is 120kg
